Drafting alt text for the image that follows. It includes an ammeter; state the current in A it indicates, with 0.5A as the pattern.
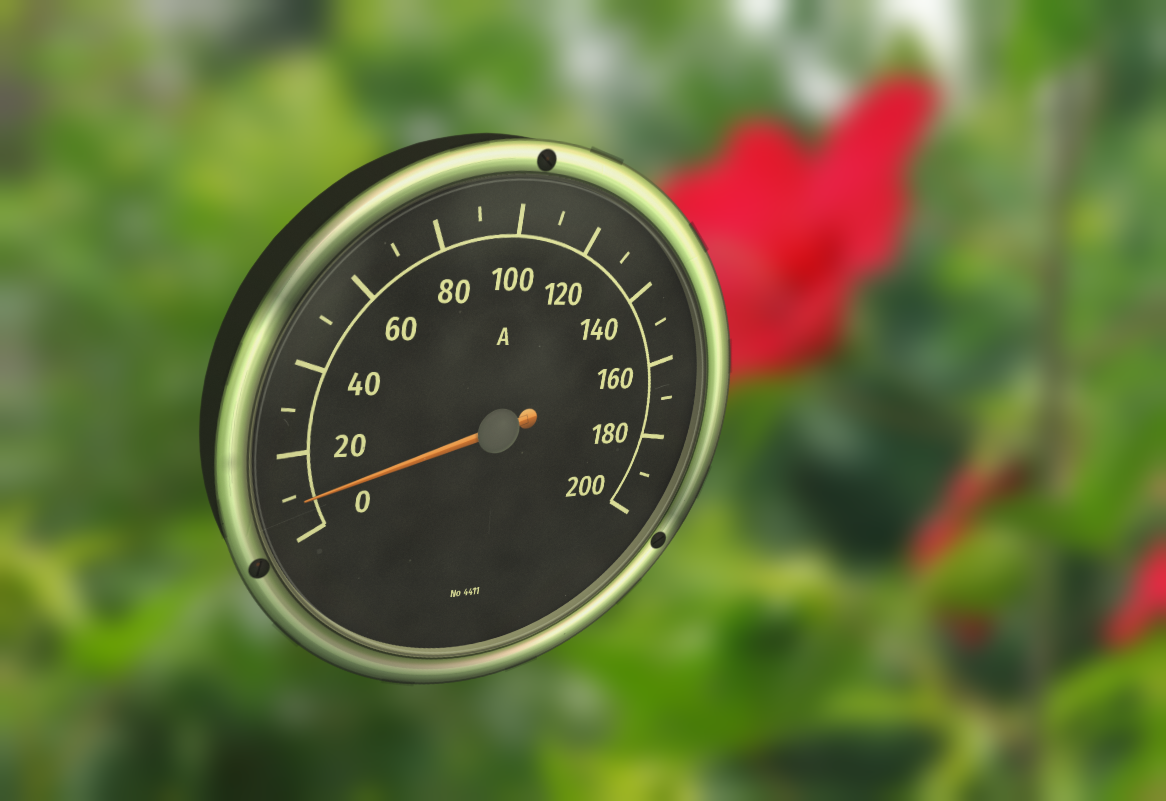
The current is 10A
